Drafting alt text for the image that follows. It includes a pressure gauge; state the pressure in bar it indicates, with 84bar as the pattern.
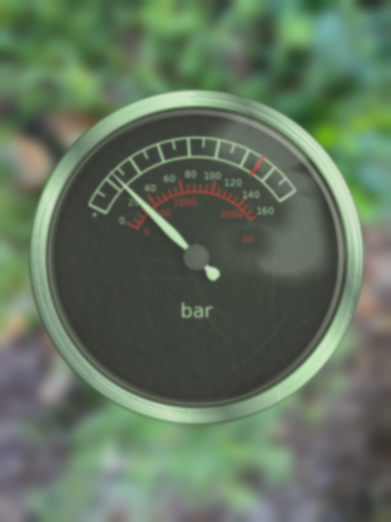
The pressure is 25bar
